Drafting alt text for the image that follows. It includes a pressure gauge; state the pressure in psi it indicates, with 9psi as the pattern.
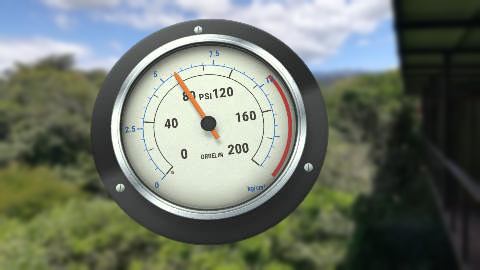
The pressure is 80psi
